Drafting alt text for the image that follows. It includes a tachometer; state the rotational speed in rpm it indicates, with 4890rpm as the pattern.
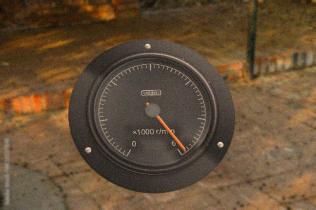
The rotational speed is 5900rpm
